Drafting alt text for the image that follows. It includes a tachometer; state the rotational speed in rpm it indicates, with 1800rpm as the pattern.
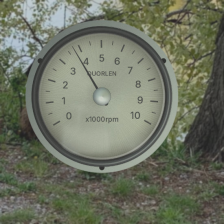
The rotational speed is 3750rpm
